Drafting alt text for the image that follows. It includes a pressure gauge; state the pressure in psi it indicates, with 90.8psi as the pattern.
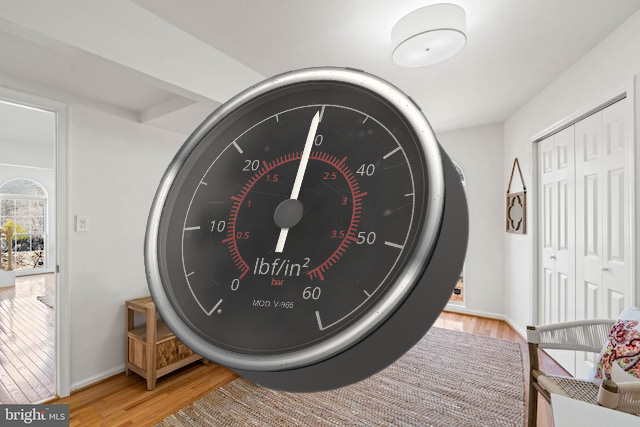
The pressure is 30psi
